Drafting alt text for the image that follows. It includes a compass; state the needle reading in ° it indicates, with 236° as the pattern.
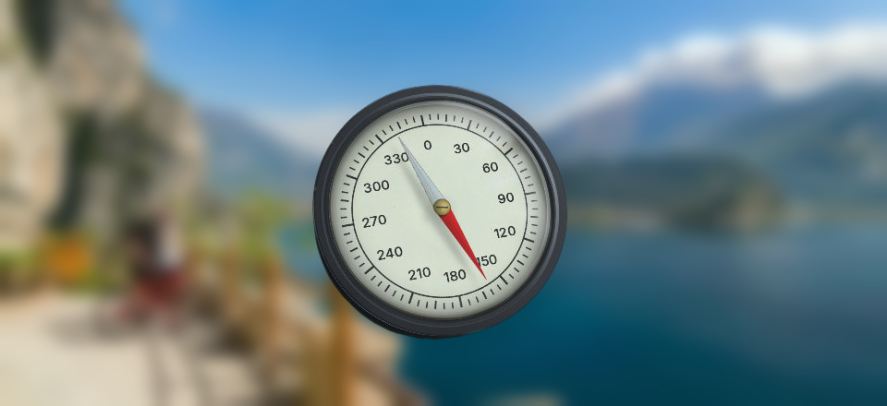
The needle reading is 160°
